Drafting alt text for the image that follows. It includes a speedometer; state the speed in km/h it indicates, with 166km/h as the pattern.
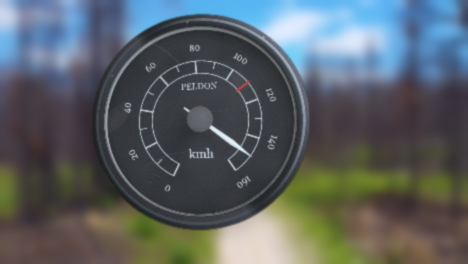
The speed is 150km/h
